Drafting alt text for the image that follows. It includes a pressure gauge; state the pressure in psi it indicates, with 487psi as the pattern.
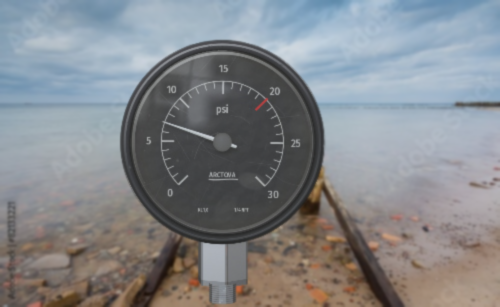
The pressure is 7psi
